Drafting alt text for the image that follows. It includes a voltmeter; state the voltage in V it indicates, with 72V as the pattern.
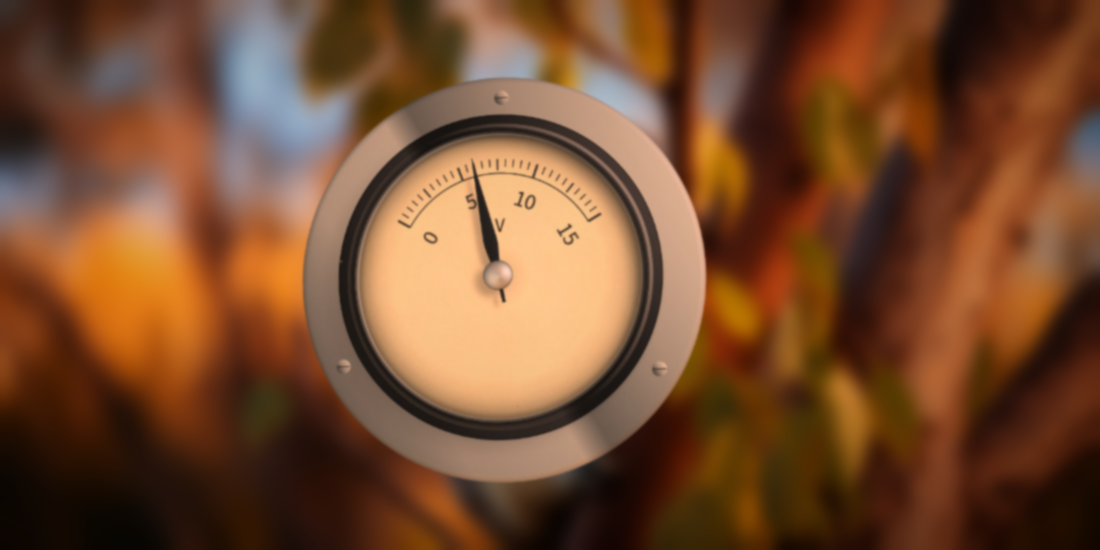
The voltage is 6V
